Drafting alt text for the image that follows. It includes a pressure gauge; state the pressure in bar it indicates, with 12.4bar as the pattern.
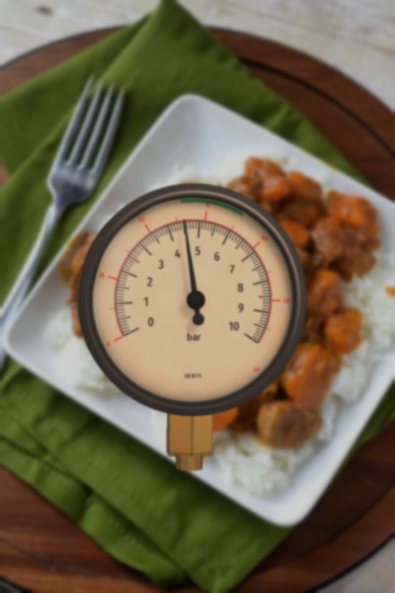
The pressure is 4.5bar
